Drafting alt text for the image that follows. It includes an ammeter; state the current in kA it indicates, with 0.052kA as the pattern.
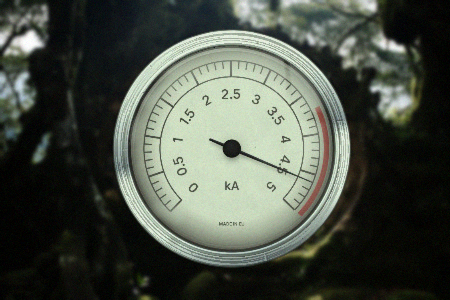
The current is 4.6kA
